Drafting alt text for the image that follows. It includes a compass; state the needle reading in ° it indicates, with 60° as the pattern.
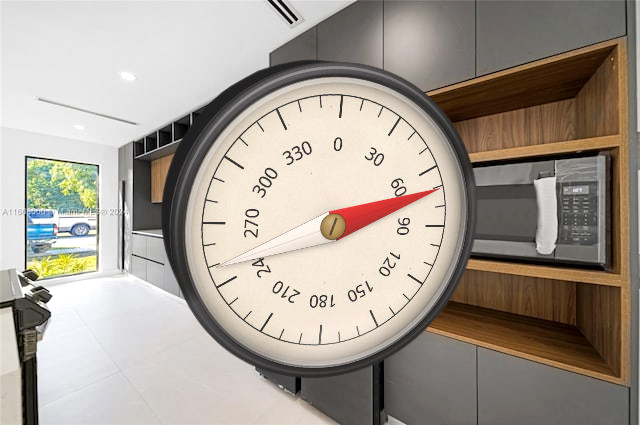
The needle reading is 70°
